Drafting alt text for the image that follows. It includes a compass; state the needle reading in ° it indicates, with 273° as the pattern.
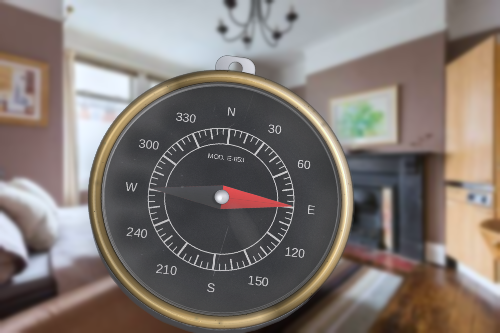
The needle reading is 90°
